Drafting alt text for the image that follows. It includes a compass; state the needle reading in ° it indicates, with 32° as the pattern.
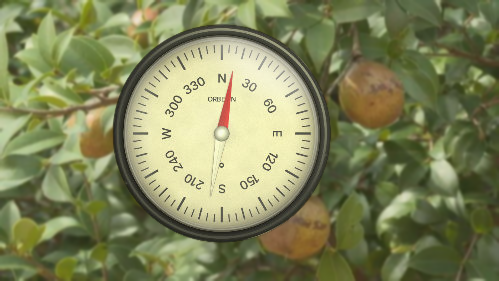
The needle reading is 10°
